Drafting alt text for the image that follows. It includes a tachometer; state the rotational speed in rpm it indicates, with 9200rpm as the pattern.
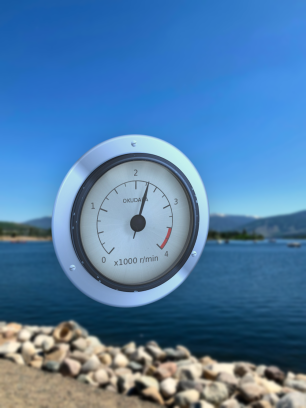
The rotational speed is 2250rpm
